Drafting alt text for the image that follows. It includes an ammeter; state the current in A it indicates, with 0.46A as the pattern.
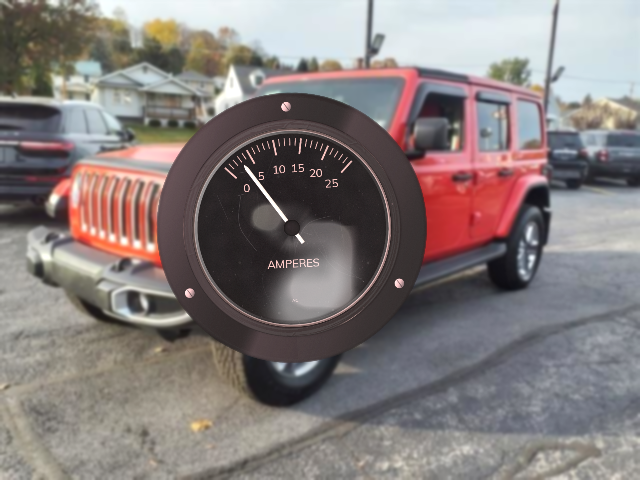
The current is 3A
